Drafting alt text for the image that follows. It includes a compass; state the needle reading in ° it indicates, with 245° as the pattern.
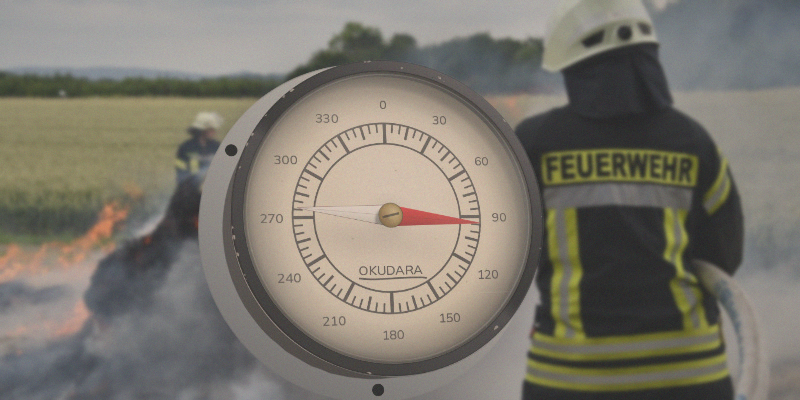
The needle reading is 95°
